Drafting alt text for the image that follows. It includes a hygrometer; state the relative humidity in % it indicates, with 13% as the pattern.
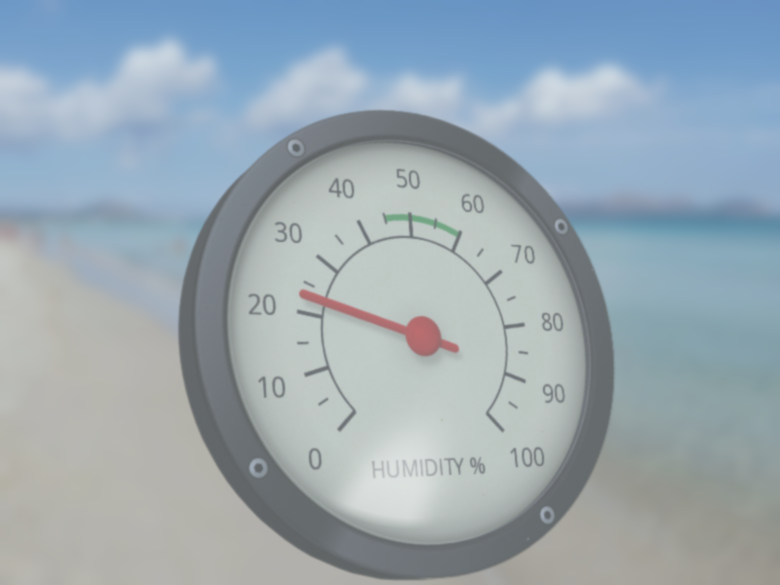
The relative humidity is 22.5%
